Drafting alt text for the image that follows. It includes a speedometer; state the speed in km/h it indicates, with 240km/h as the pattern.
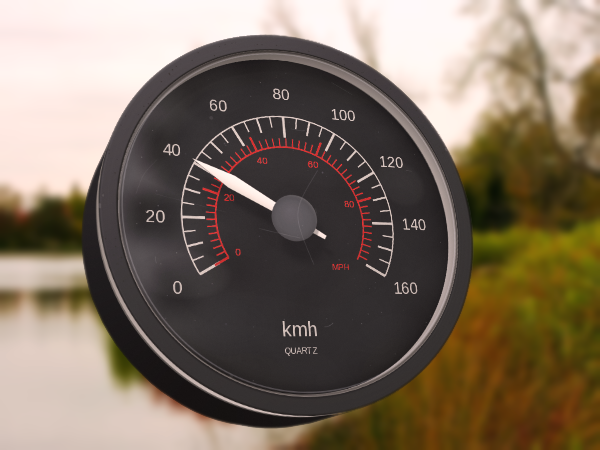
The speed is 40km/h
